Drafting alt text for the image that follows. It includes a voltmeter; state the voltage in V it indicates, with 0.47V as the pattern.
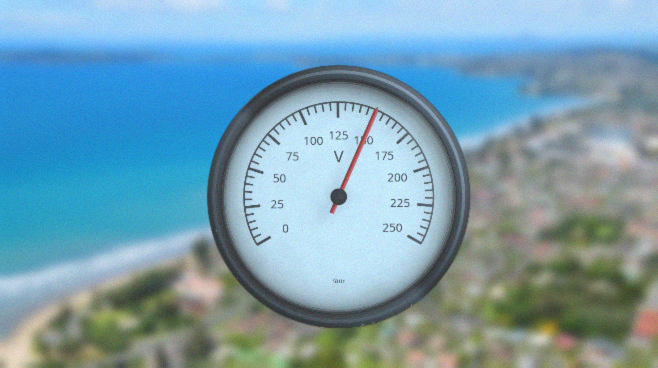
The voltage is 150V
